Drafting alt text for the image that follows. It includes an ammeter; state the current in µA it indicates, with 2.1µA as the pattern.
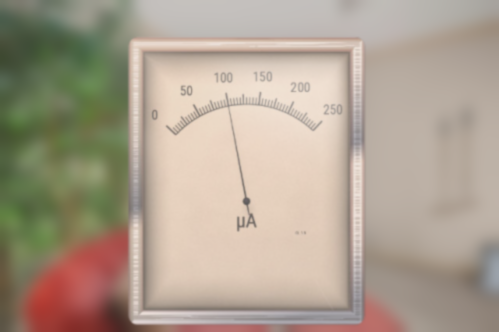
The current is 100µA
